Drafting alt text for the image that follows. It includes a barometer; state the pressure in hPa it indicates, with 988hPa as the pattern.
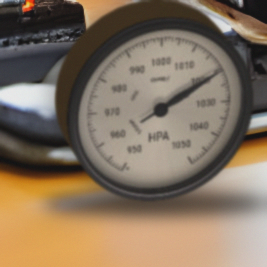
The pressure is 1020hPa
